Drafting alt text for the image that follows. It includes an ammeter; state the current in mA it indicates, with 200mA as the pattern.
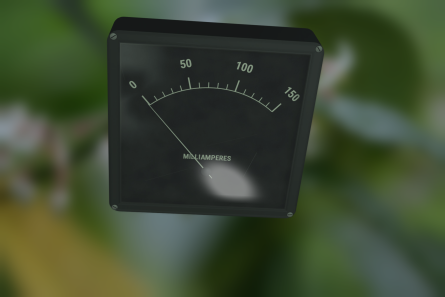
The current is 0mA
